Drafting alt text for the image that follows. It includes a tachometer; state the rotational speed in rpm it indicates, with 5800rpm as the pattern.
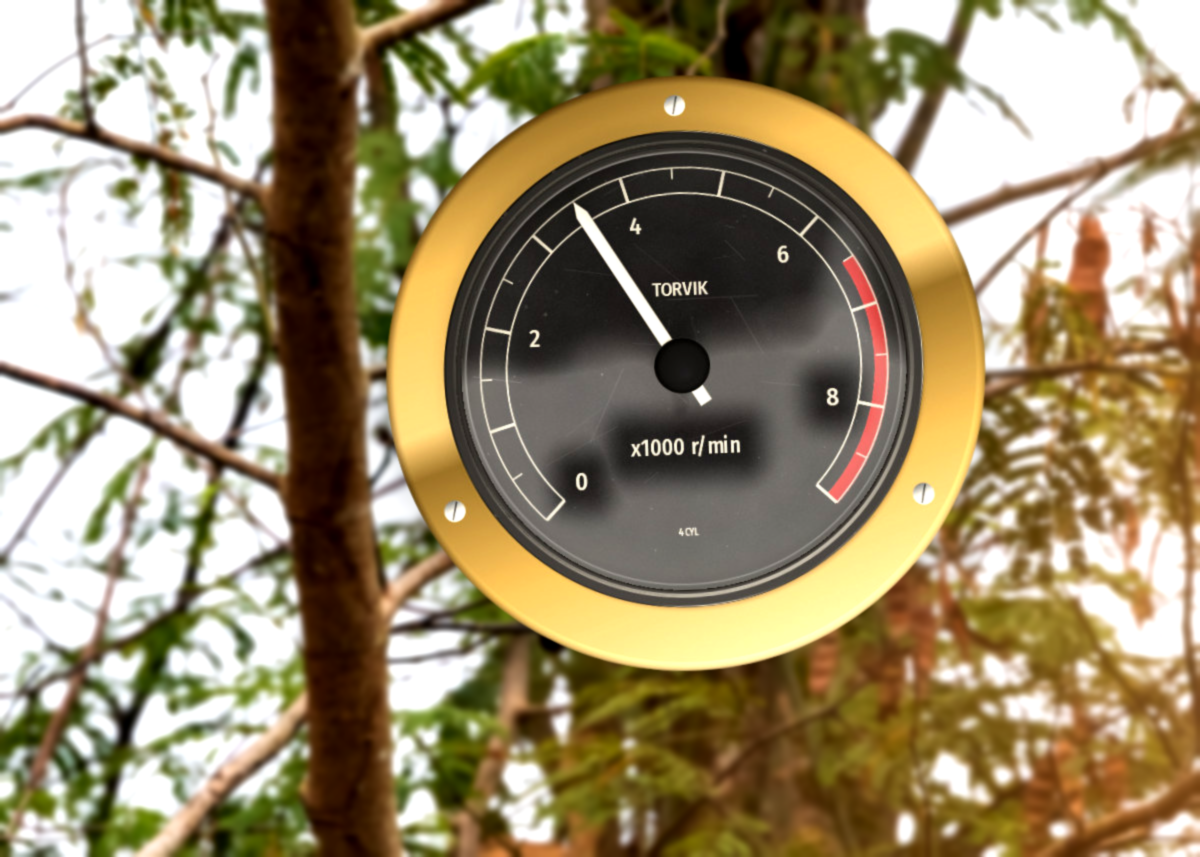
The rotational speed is 3500rpm
